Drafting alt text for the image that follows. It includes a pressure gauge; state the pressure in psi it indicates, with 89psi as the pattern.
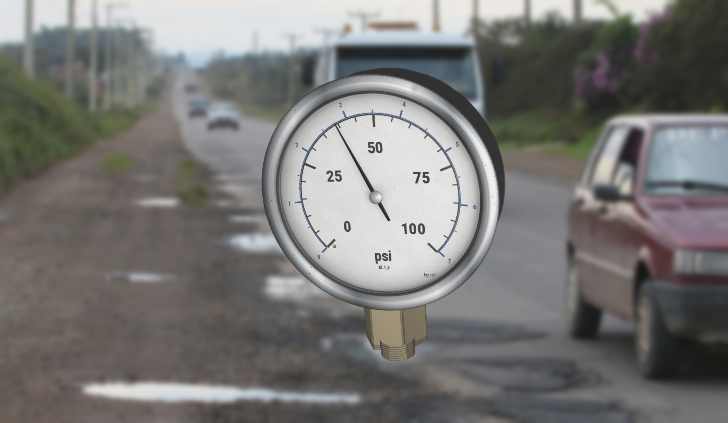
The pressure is 40psi
